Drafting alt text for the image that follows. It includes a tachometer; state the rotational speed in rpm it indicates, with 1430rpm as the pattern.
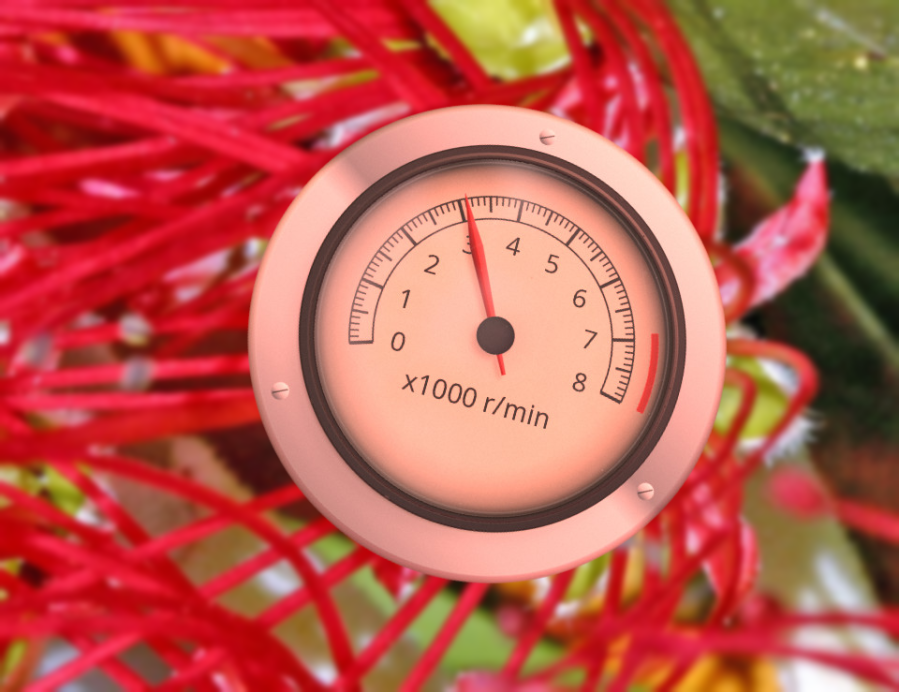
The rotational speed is 3100rpm
